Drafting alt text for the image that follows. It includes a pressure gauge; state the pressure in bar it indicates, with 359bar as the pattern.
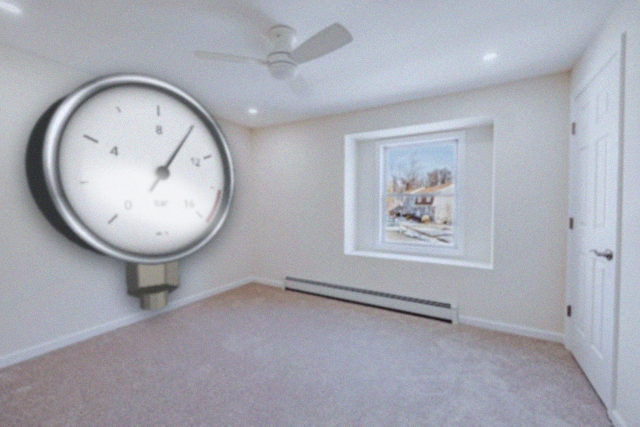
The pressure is 10bar
